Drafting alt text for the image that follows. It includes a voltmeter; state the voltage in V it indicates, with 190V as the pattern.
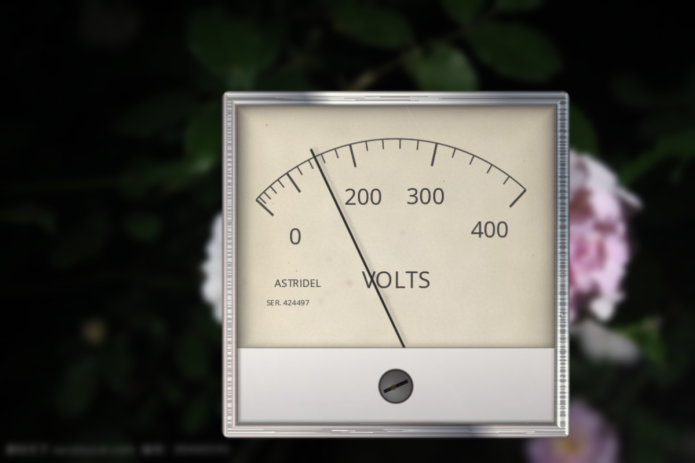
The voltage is 150V
